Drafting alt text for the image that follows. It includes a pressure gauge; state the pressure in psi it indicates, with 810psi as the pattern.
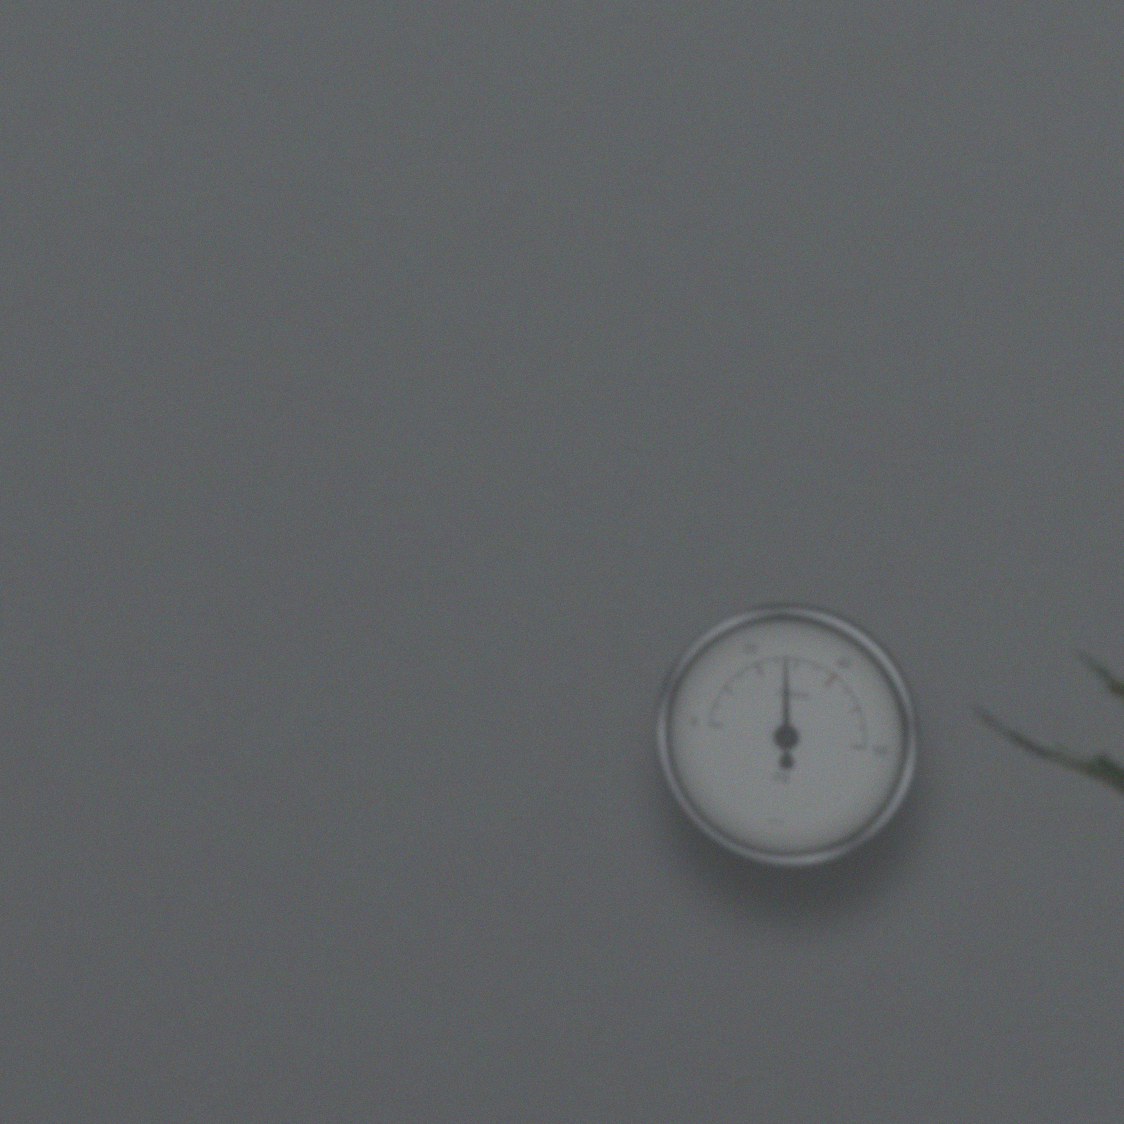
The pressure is 27.5psi
